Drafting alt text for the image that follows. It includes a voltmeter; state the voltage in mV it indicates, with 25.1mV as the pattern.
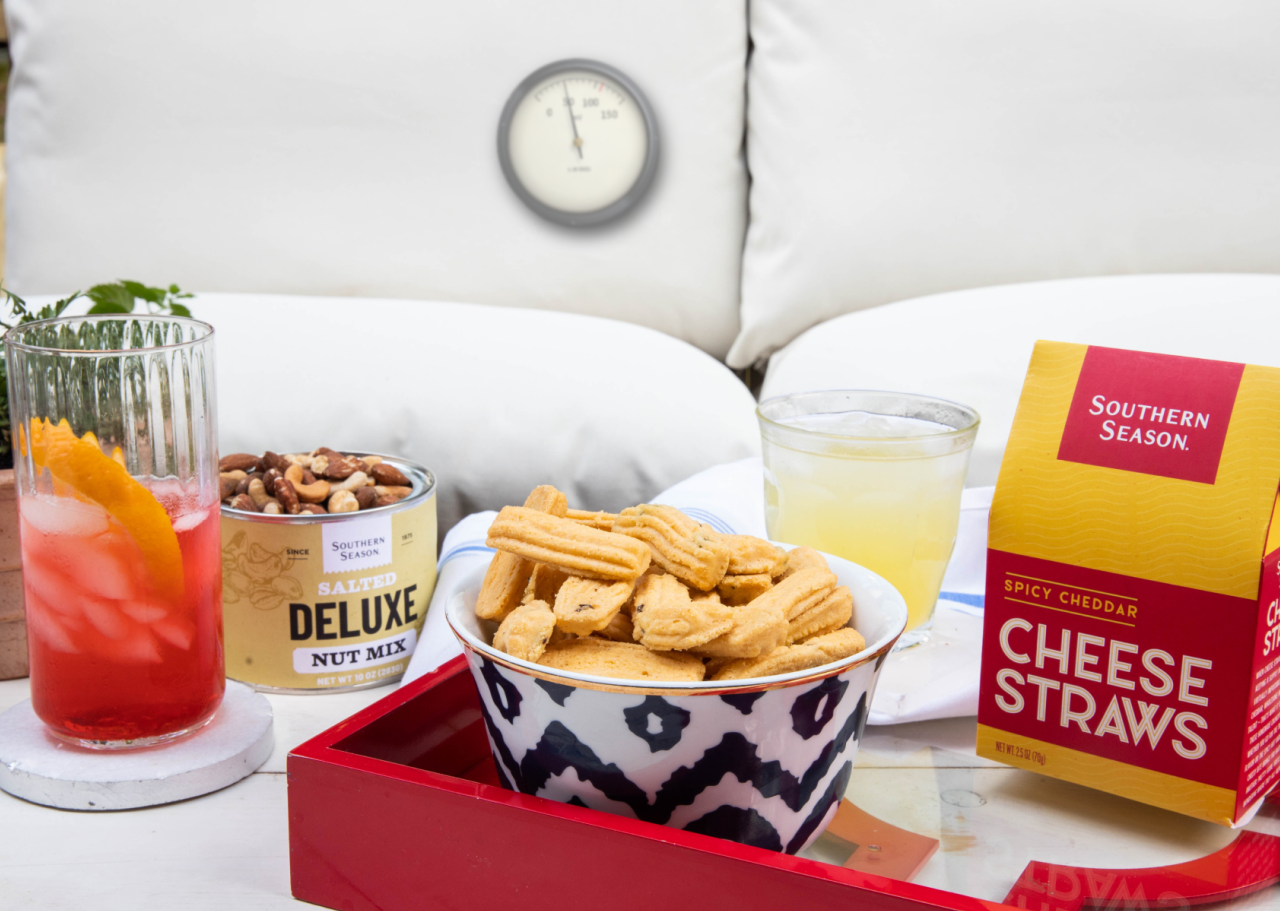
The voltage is 50mV
